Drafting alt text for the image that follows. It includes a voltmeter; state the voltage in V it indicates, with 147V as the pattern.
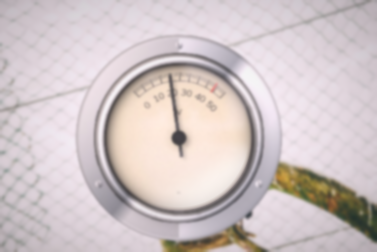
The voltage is 20V
